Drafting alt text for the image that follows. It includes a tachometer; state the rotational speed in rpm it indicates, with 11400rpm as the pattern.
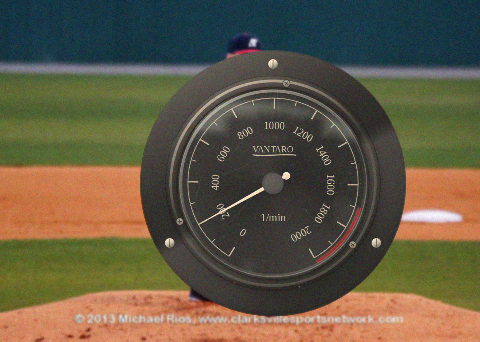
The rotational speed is 200rpm
